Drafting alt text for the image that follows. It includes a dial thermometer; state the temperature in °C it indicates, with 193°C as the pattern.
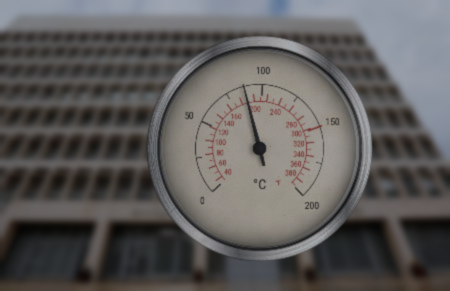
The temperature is 87.5°C
